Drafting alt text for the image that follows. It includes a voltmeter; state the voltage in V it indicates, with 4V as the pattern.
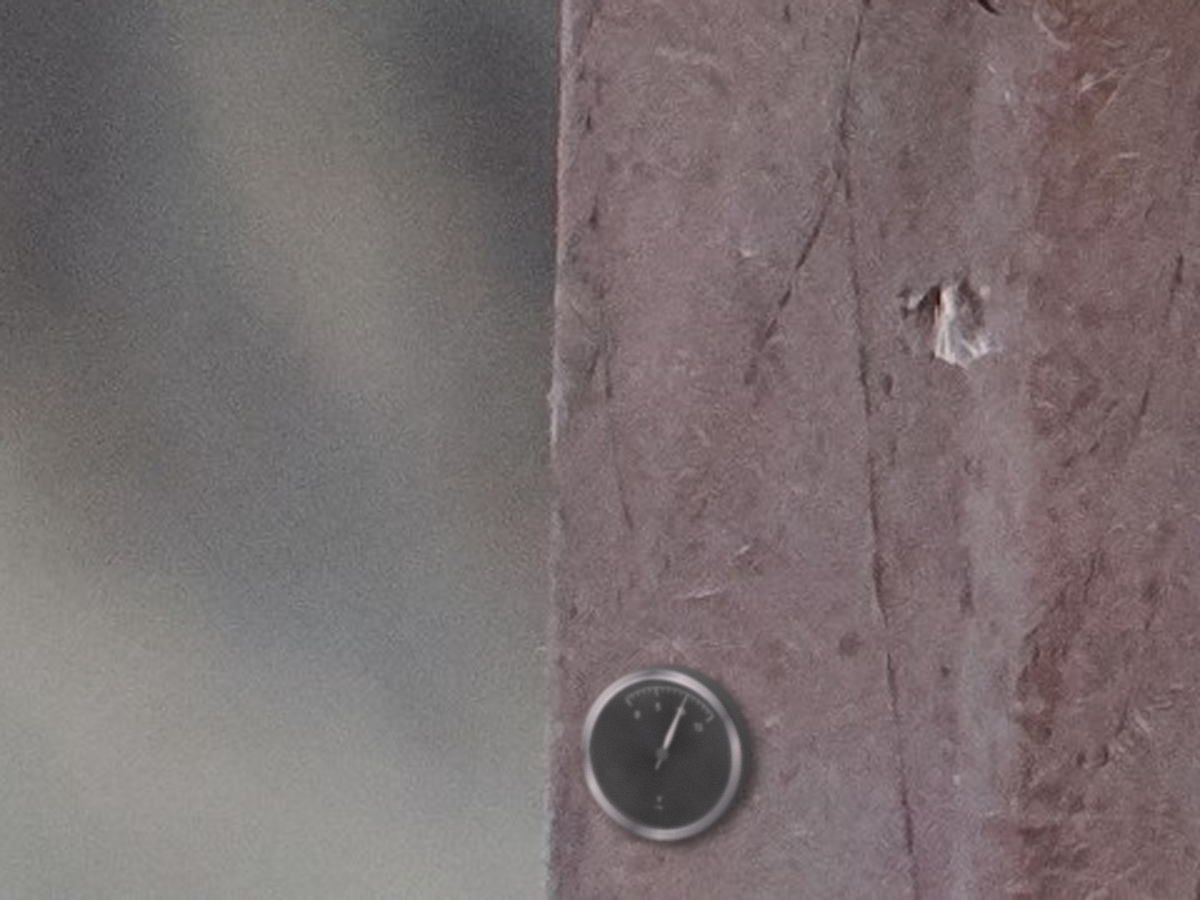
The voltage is 10V
